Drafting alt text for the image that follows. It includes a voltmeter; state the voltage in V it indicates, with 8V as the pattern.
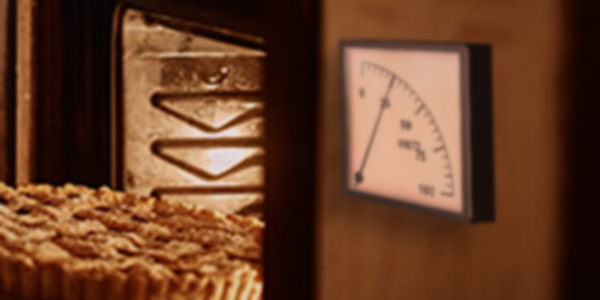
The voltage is 25V
